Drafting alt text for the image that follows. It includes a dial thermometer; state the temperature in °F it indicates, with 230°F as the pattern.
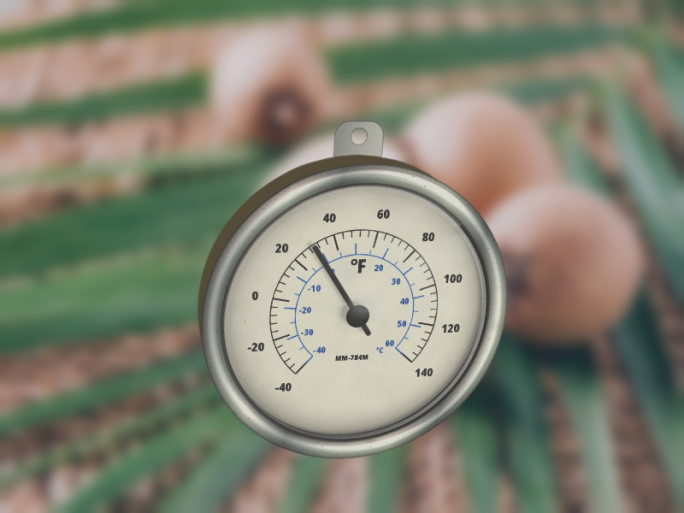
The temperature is 30°F
